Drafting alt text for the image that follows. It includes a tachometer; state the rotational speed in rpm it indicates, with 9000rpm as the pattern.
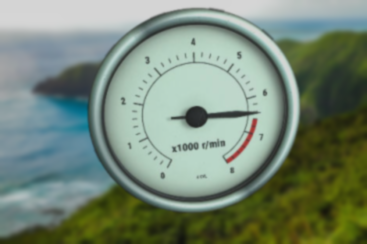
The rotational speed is 6400rpm
